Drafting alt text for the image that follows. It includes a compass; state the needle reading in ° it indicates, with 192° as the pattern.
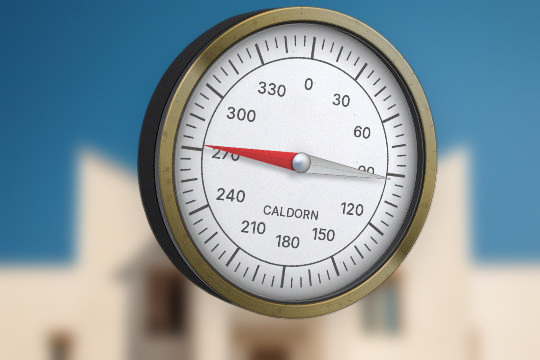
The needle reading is 272.5°
